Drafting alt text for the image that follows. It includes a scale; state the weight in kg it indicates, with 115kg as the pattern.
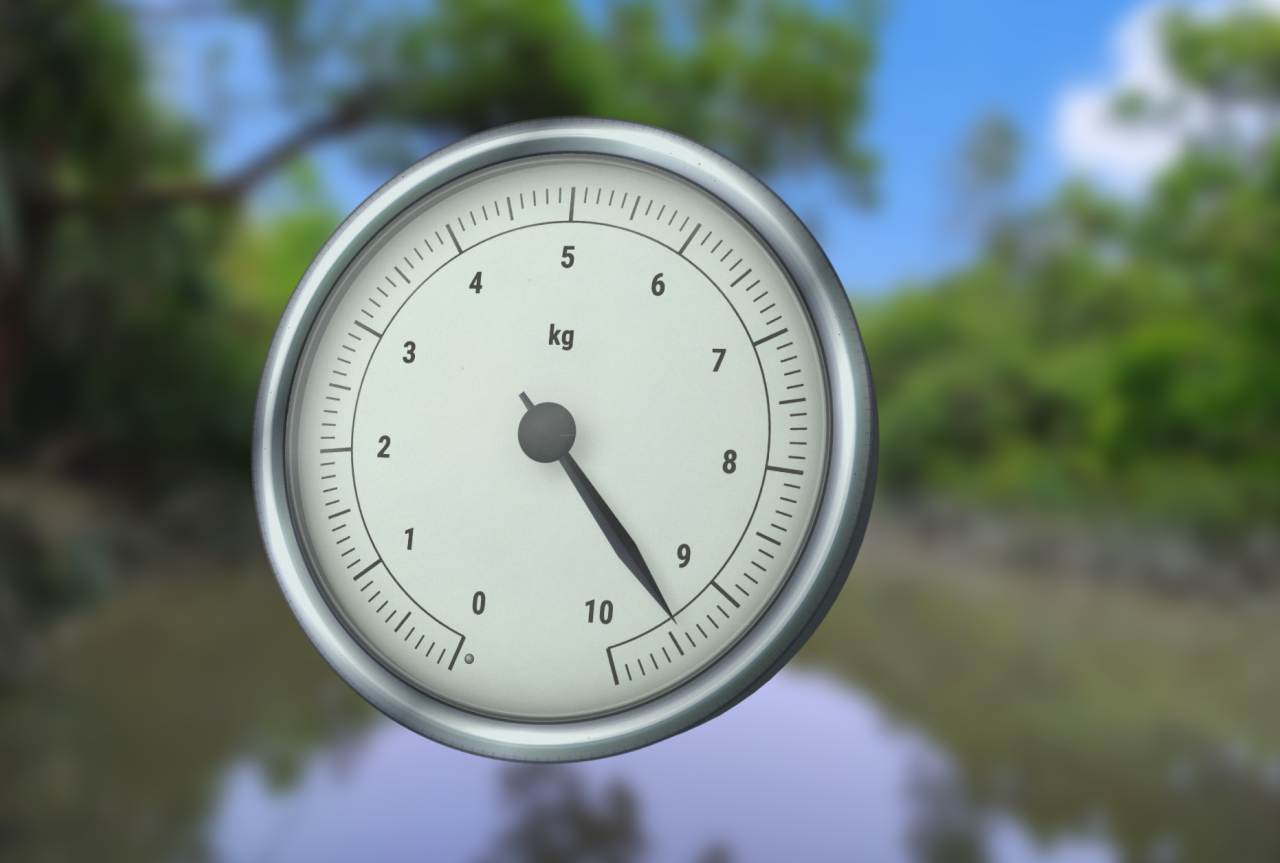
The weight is 9.4kg
